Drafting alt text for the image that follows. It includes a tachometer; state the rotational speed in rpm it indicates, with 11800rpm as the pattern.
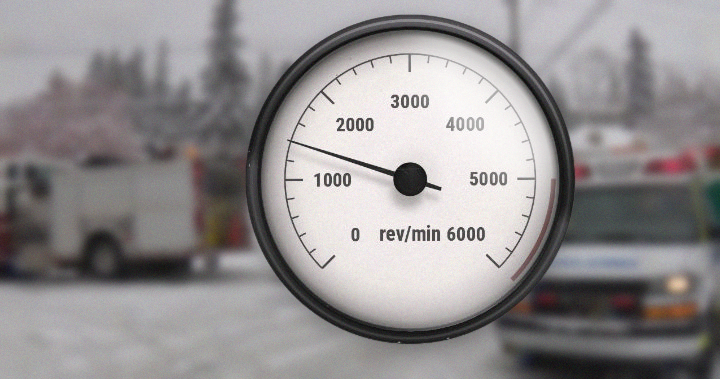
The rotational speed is 1400rpm
